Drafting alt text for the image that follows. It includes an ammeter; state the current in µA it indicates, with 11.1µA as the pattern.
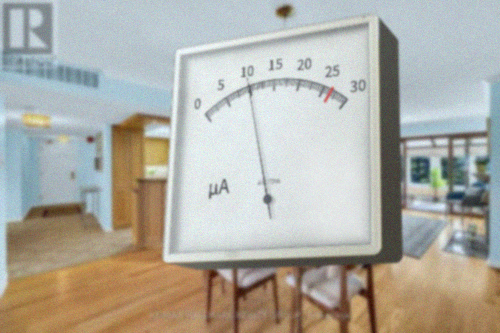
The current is 10µA
